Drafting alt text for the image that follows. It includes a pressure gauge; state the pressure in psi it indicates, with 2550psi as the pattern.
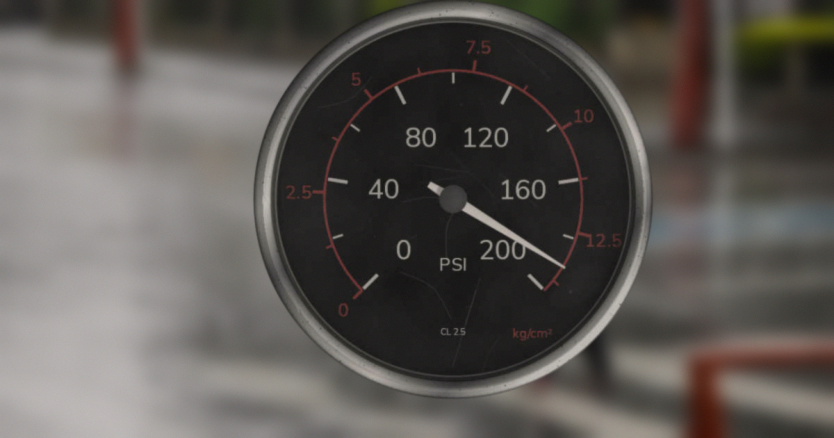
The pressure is 190psi
